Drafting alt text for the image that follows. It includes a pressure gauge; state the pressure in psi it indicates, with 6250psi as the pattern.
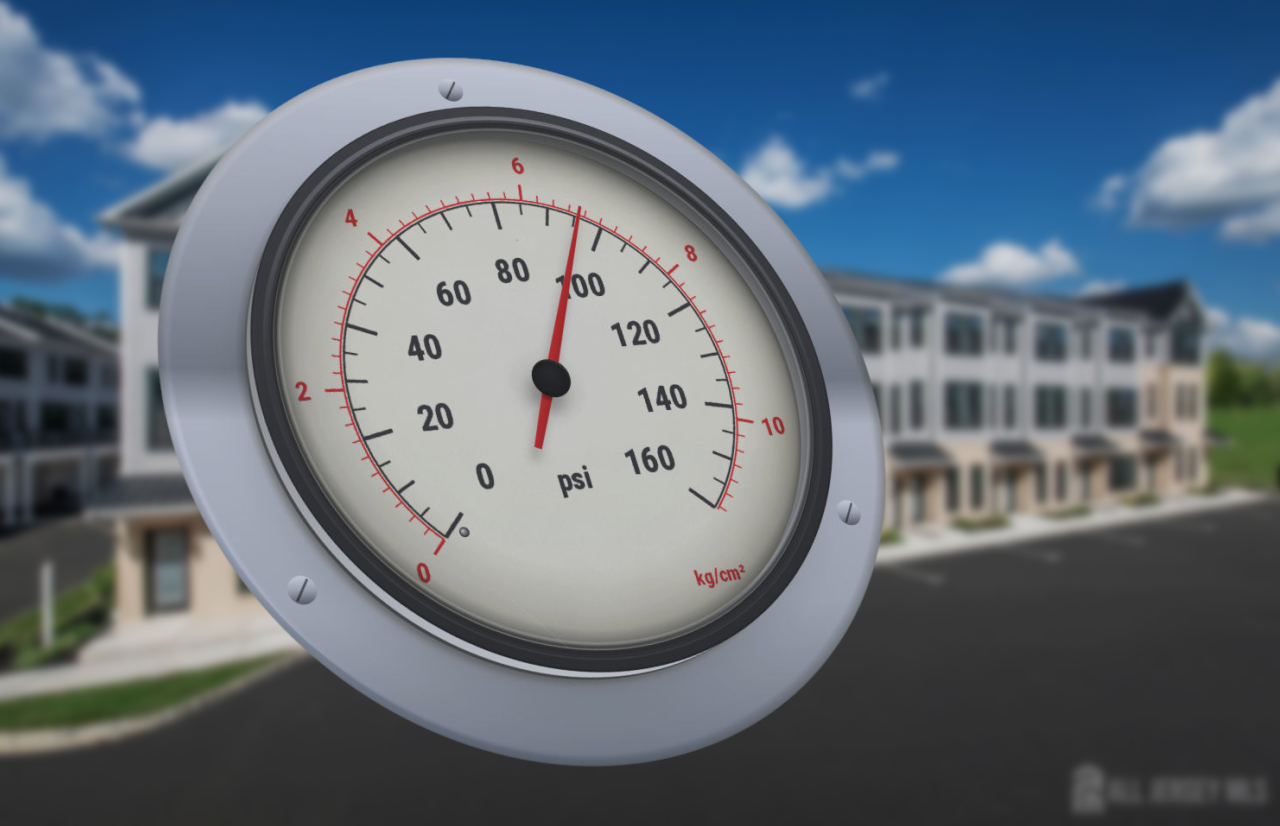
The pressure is 95psi
